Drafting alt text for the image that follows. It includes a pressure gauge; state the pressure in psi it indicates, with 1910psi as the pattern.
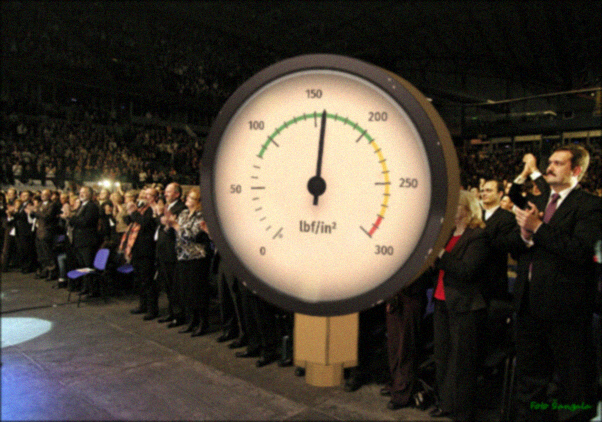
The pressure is 160psi
